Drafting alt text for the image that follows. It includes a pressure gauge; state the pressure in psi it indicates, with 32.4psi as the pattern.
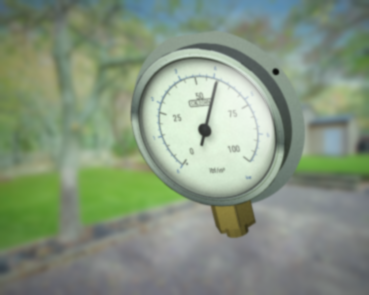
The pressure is 60psi
